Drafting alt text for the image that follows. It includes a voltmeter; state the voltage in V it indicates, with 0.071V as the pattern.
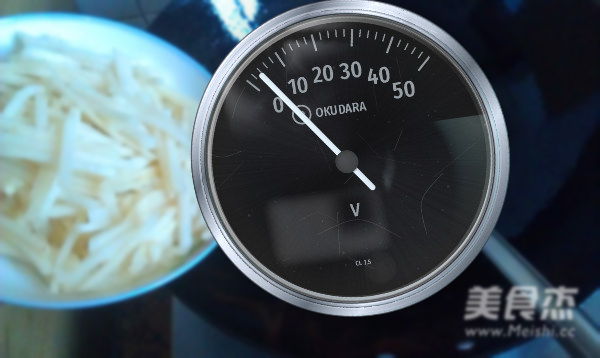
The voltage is 4V
